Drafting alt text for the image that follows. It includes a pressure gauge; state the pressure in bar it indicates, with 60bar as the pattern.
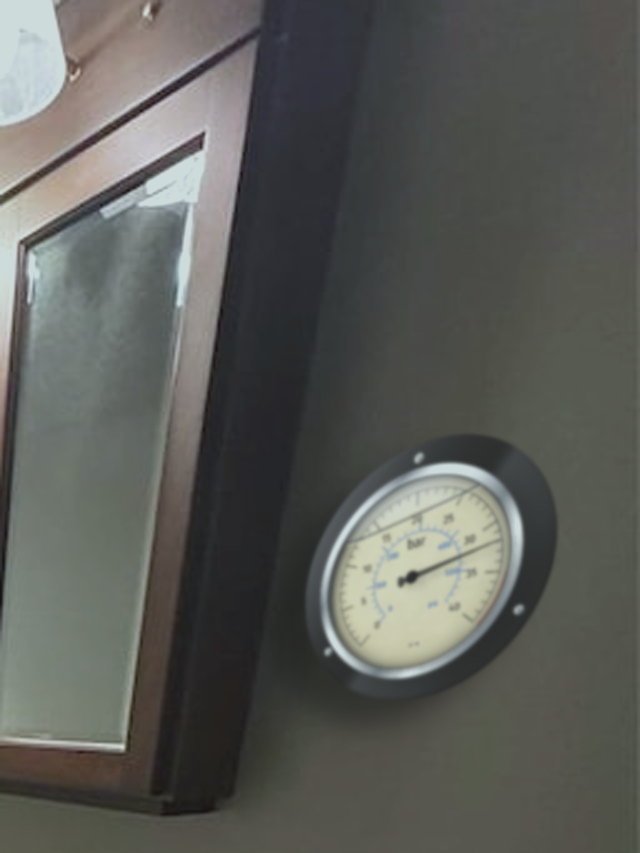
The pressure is 32bar
